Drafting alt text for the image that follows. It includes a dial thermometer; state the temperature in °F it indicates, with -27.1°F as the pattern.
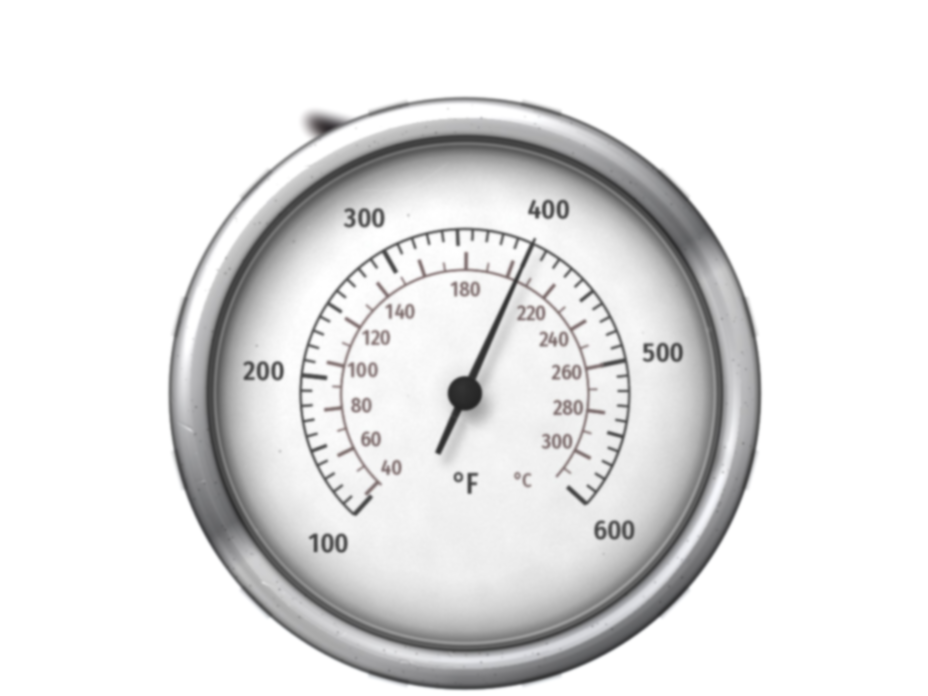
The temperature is 400°F
